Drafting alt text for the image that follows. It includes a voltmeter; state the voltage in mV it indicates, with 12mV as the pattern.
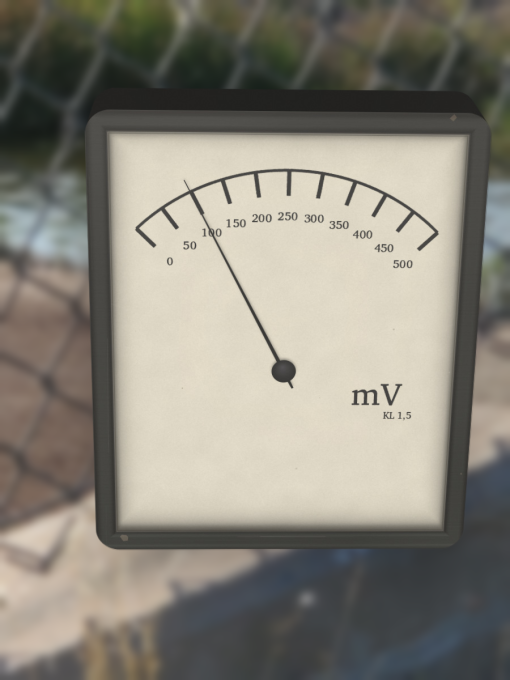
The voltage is 100mV
